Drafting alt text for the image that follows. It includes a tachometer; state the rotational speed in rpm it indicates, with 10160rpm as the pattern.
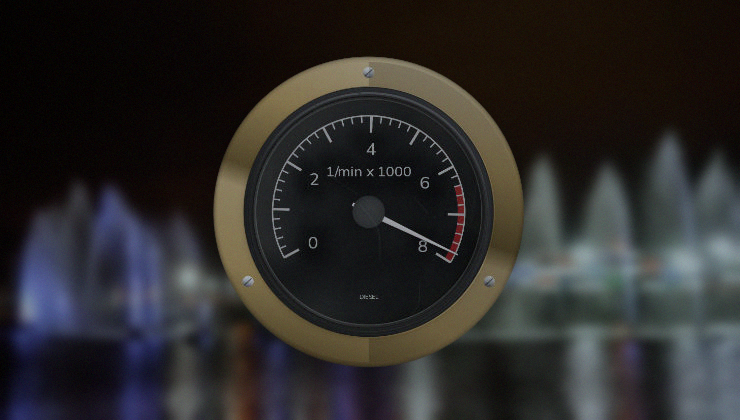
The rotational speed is 7800rpm
